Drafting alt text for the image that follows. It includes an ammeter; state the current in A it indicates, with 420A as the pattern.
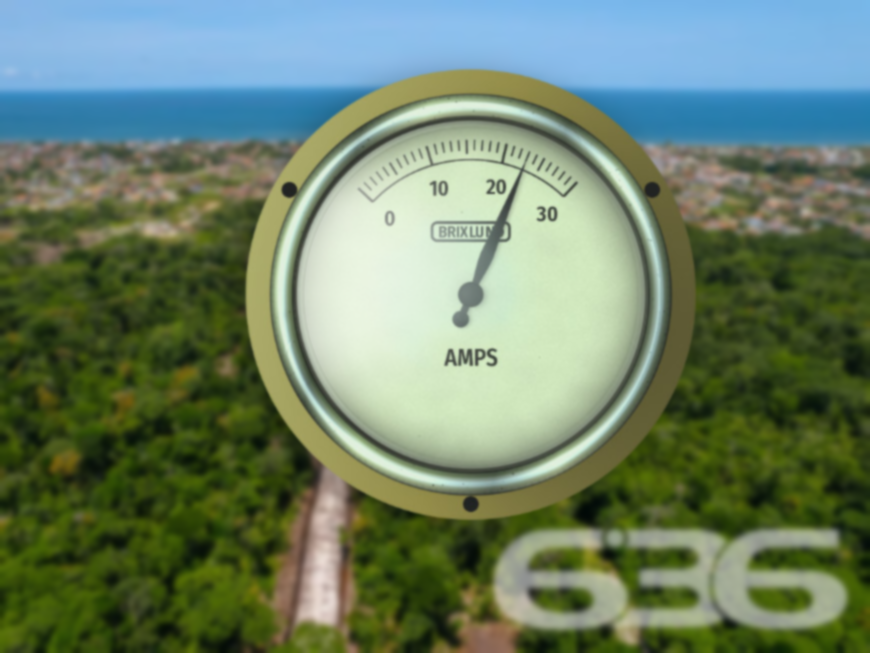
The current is 23A
